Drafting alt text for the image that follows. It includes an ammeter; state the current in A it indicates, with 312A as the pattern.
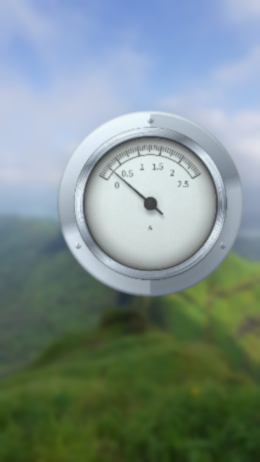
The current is 0.25A
